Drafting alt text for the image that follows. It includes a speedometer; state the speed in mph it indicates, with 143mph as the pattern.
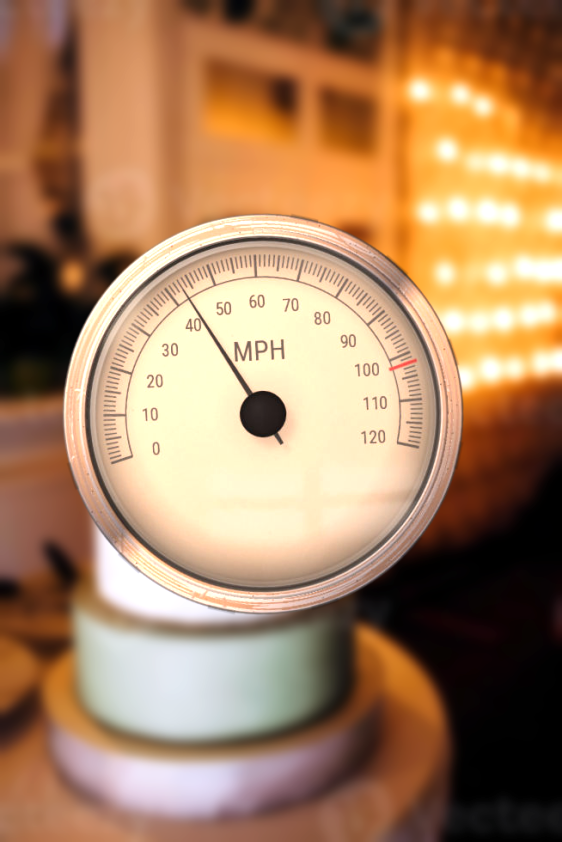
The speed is 43mph
